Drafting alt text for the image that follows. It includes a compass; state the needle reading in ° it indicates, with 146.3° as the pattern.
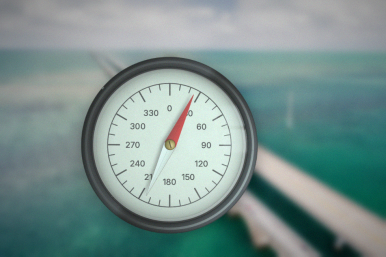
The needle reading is 25°
